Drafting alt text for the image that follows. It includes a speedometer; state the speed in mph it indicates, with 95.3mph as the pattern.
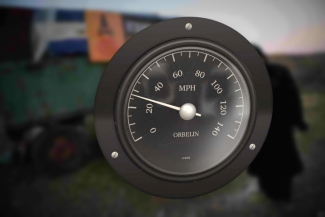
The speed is 27.5mph
